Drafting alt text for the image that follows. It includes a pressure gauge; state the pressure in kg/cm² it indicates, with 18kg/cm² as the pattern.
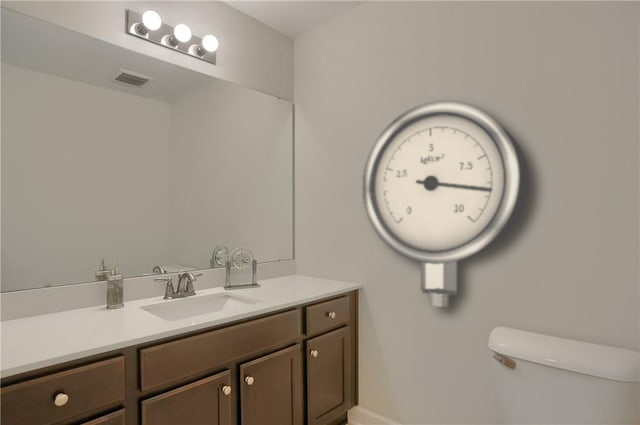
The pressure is 8.75kg/cm²
